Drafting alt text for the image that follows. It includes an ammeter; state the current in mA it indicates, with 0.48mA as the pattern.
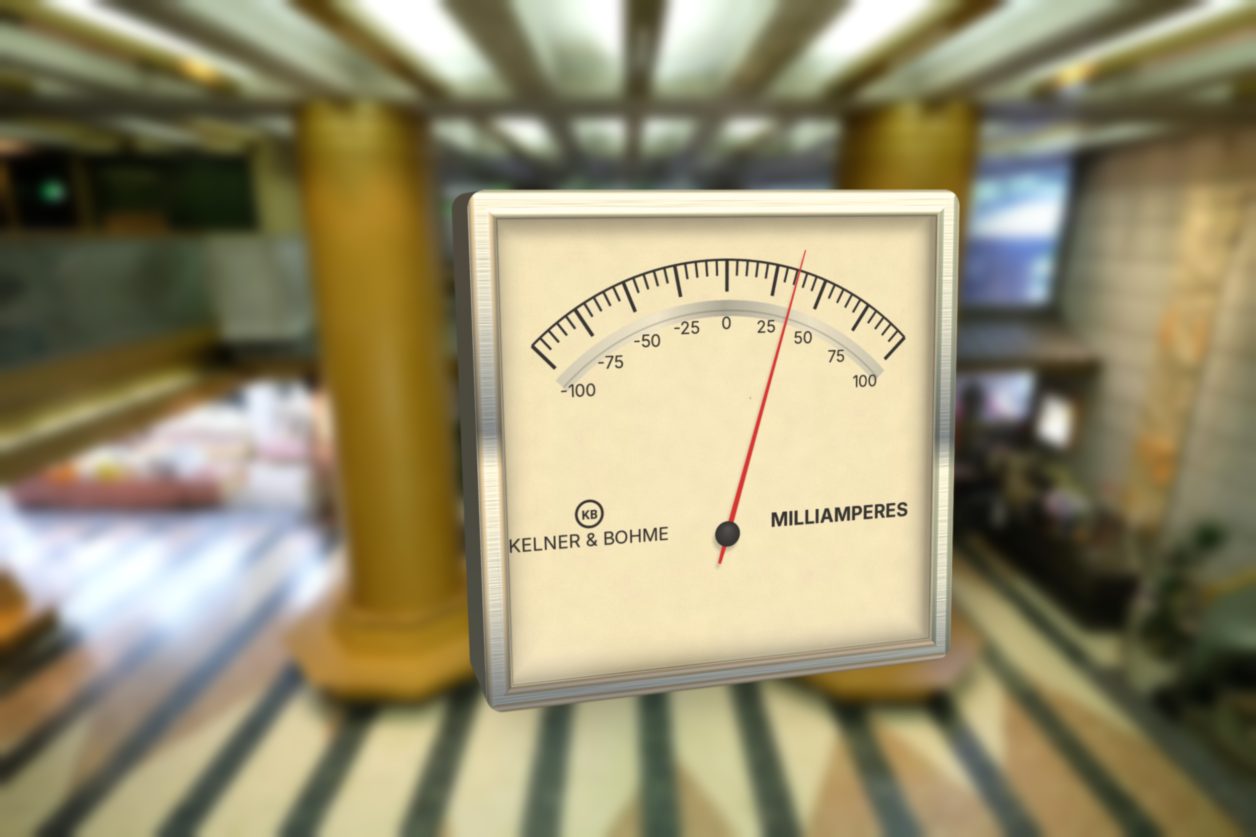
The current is 35mA
